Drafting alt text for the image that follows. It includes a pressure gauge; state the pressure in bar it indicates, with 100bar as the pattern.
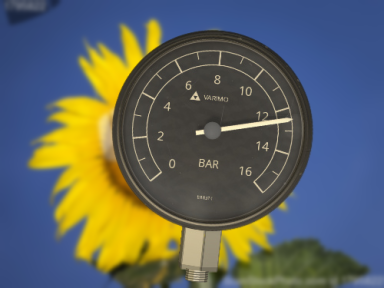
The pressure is 12.5bar
